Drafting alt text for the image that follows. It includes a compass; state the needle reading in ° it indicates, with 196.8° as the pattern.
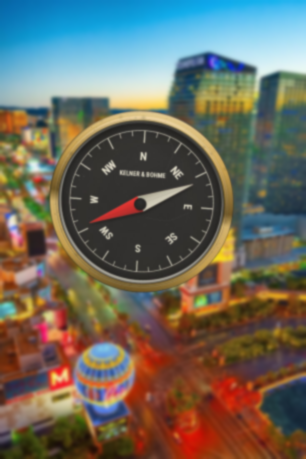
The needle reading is 245°
